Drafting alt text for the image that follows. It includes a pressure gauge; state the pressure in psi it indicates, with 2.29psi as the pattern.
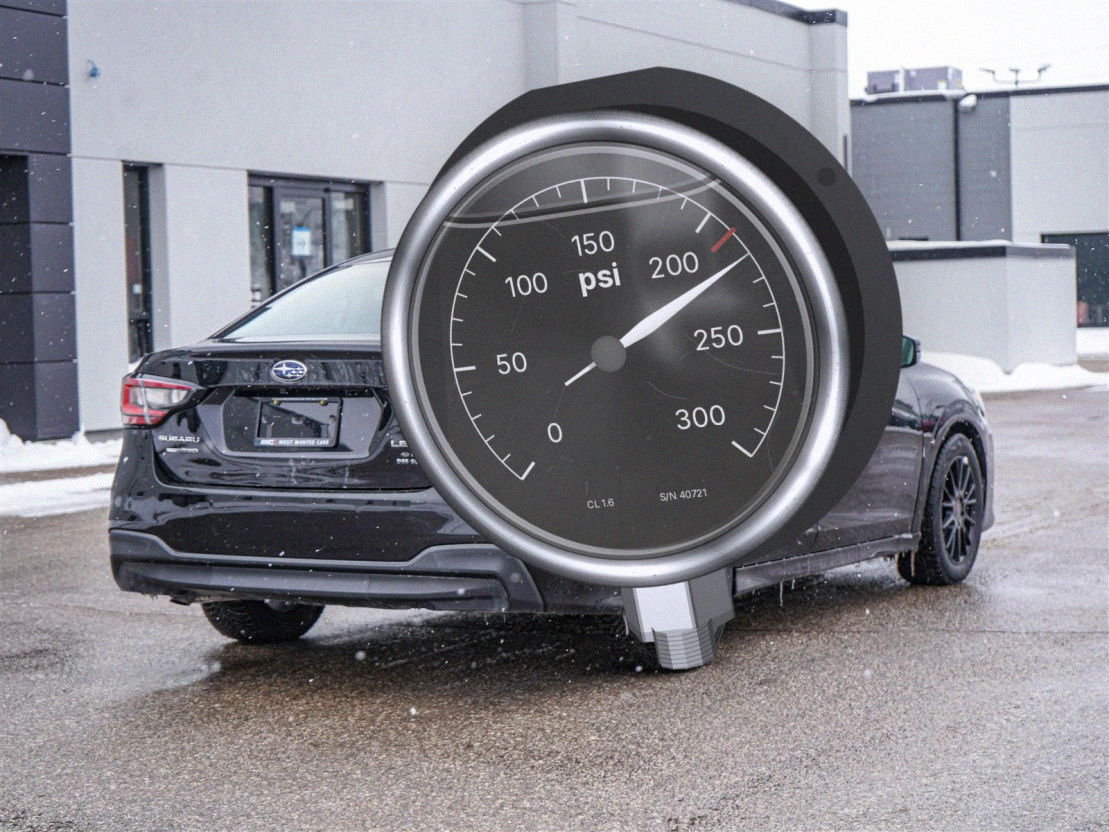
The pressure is 220psi
